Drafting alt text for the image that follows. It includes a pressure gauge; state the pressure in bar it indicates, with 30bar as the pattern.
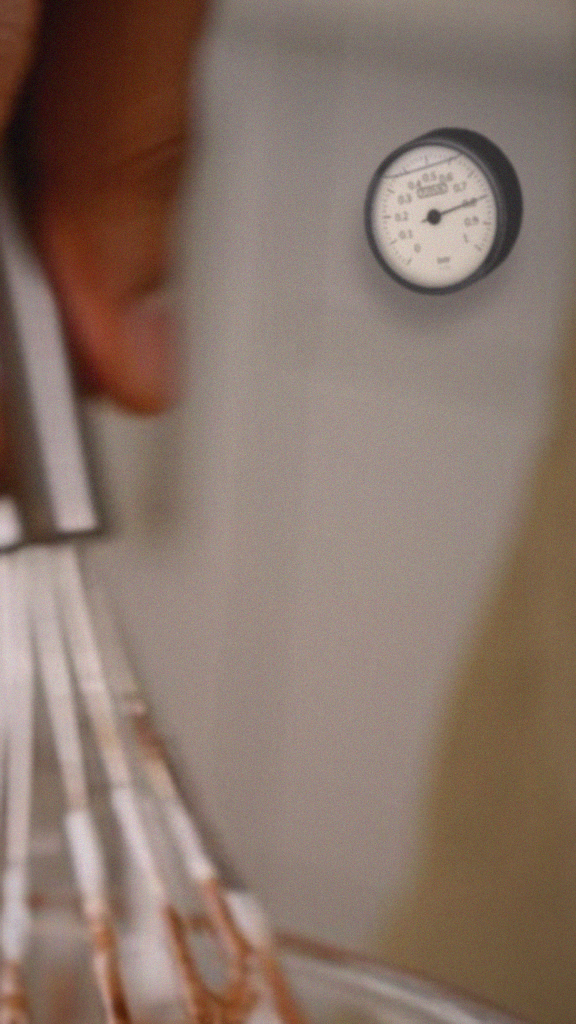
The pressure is 0.8bar
